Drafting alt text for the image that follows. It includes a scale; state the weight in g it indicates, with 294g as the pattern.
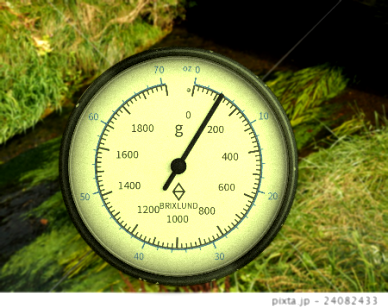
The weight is 120g
